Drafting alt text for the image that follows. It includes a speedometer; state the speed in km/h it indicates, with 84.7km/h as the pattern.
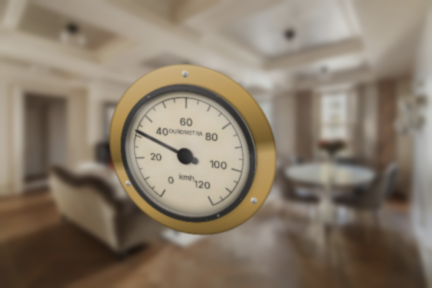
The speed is 32.5km/h
